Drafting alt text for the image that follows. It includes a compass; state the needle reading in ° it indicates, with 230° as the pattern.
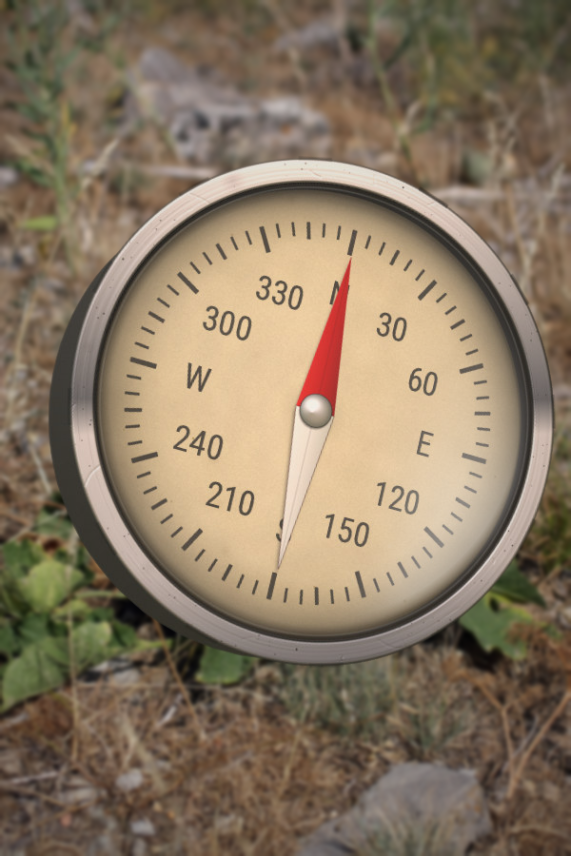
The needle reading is 0°
